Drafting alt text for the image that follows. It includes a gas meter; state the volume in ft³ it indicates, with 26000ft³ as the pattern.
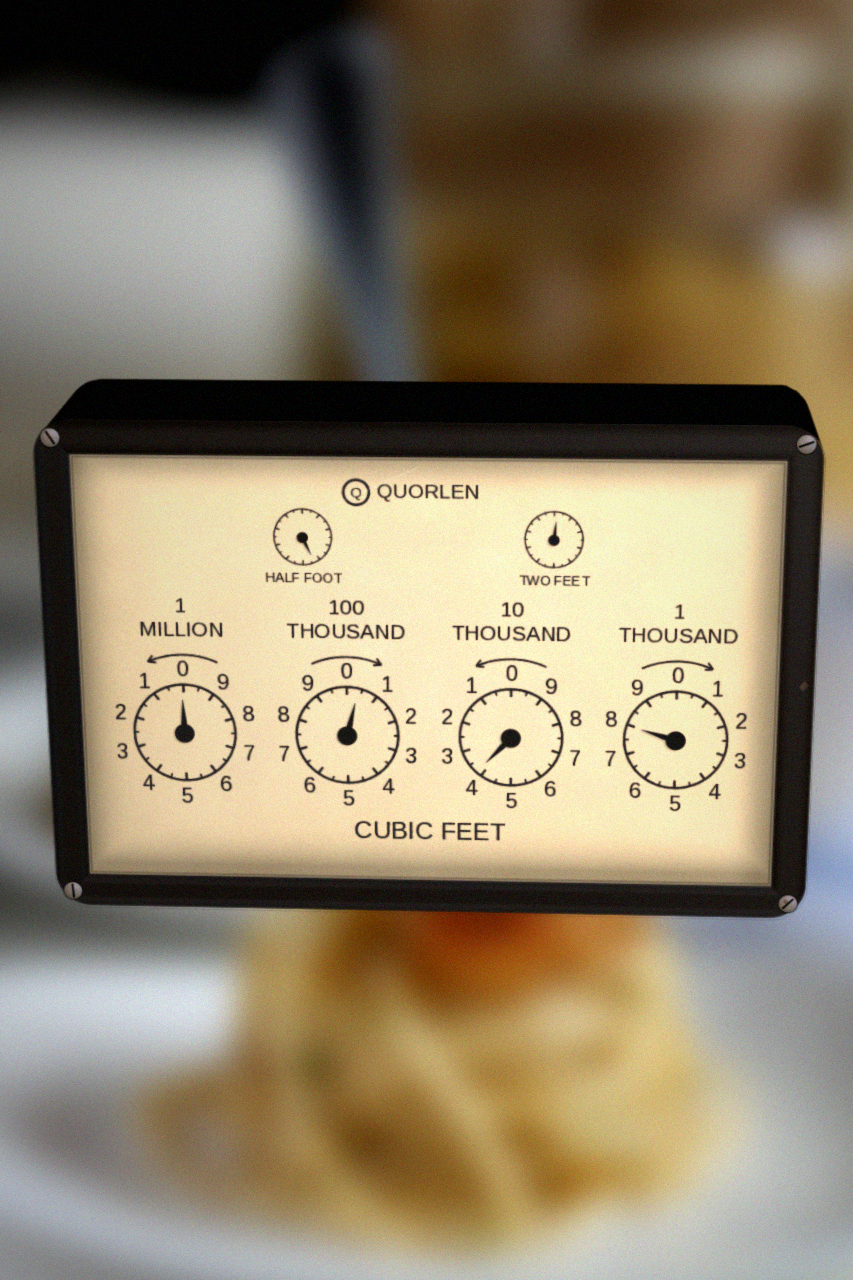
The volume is 3800ft³
